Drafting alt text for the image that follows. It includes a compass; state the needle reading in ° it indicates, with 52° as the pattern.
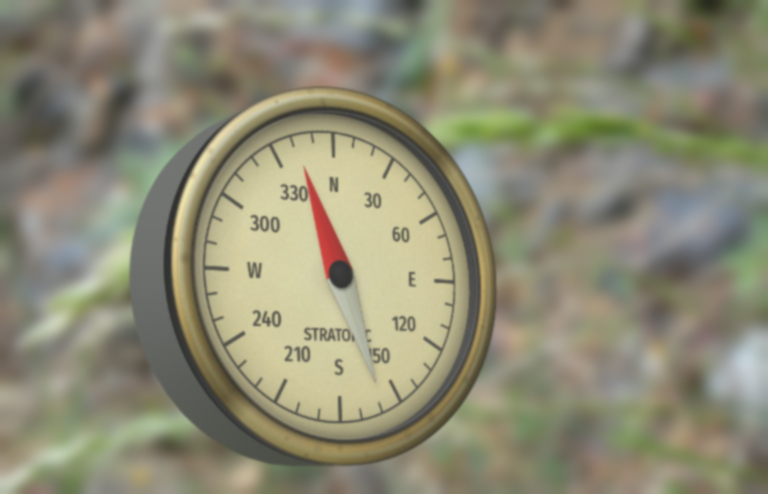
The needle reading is 340°
